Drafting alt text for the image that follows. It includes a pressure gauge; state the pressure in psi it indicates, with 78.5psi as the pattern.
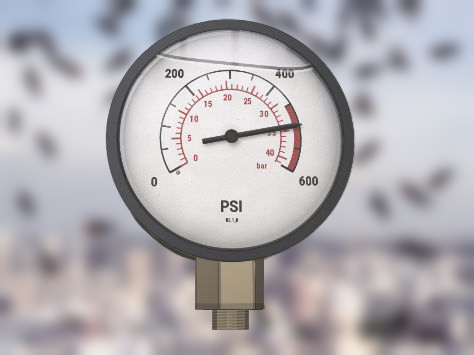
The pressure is 500psi
